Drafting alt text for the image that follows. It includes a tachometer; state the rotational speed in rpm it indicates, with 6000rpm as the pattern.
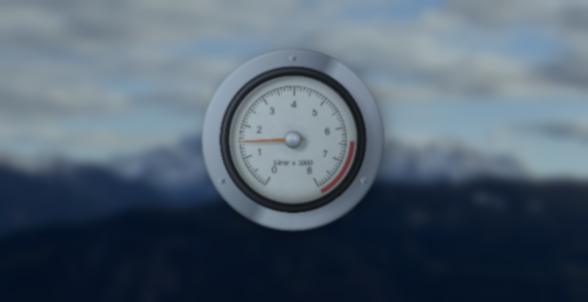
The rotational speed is 1500rpm
